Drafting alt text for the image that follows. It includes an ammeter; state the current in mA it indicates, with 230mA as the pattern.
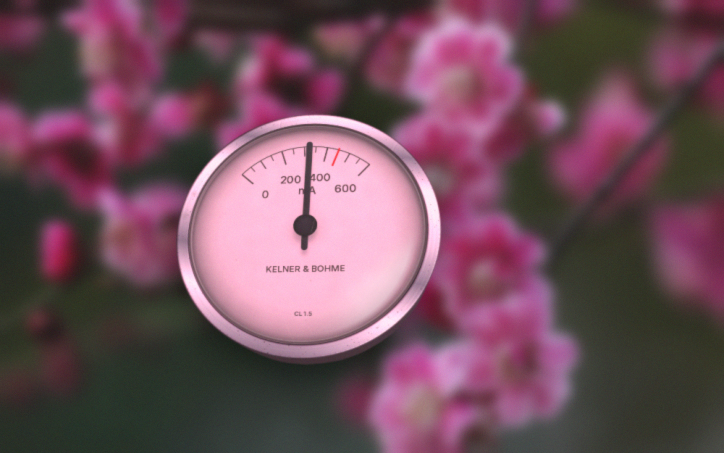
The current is 325mA
